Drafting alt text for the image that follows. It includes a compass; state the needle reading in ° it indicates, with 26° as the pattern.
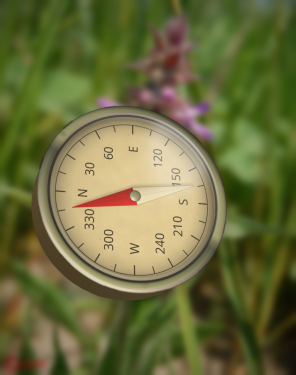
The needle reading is 345°
